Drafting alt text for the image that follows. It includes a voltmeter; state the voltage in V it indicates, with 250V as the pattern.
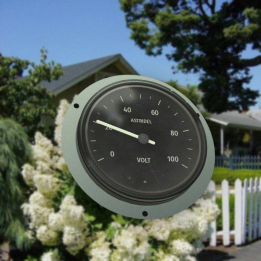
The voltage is 20V
